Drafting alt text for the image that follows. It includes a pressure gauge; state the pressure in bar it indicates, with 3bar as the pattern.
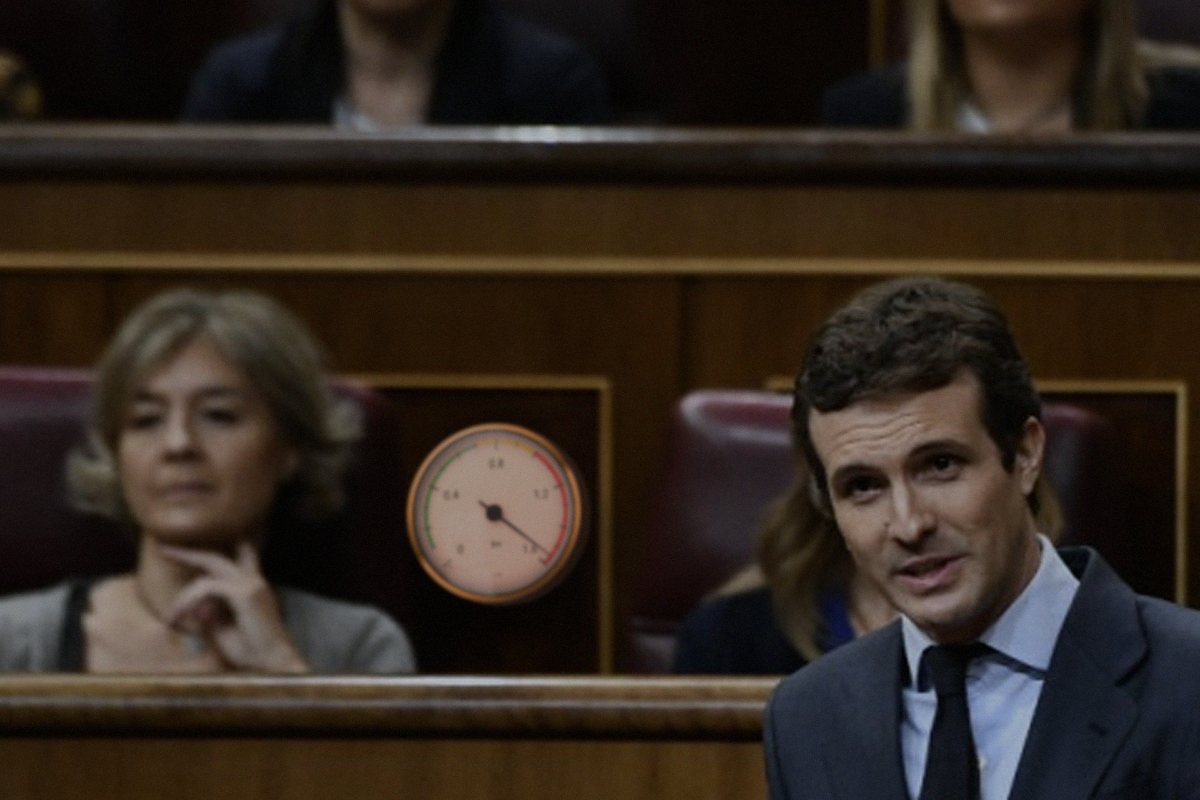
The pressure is 1.55bar
